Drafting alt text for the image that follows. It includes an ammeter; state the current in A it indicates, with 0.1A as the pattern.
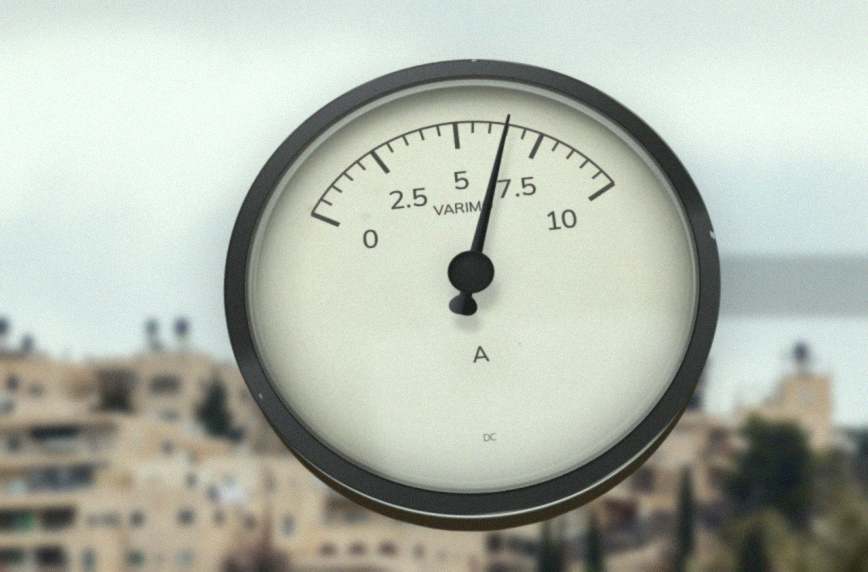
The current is 6.5A
